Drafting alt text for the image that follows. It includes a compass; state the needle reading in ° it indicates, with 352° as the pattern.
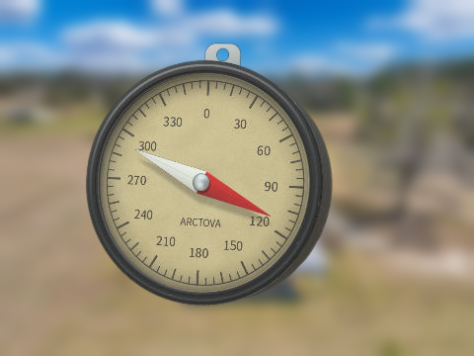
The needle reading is 112.5°
